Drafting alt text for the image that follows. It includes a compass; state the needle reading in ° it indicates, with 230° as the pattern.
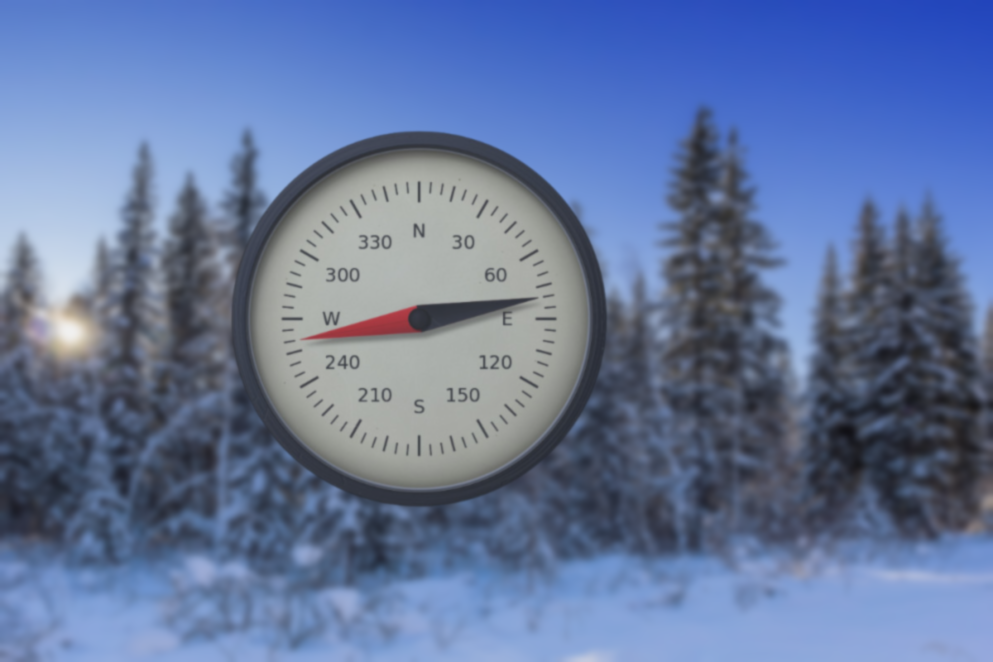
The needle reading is 260°
